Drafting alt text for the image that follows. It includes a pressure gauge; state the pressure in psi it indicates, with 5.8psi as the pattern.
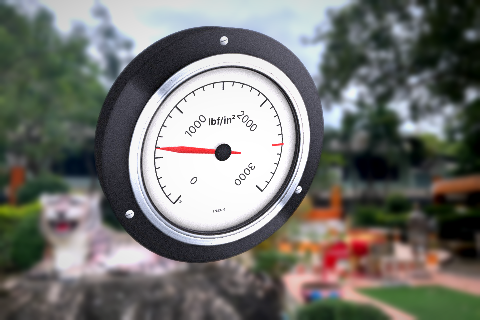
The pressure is 600psi
